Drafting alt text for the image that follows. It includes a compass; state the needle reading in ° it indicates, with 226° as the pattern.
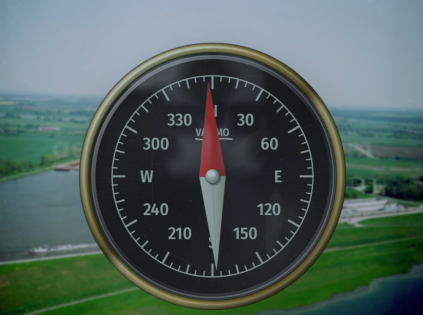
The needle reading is 357.5°
